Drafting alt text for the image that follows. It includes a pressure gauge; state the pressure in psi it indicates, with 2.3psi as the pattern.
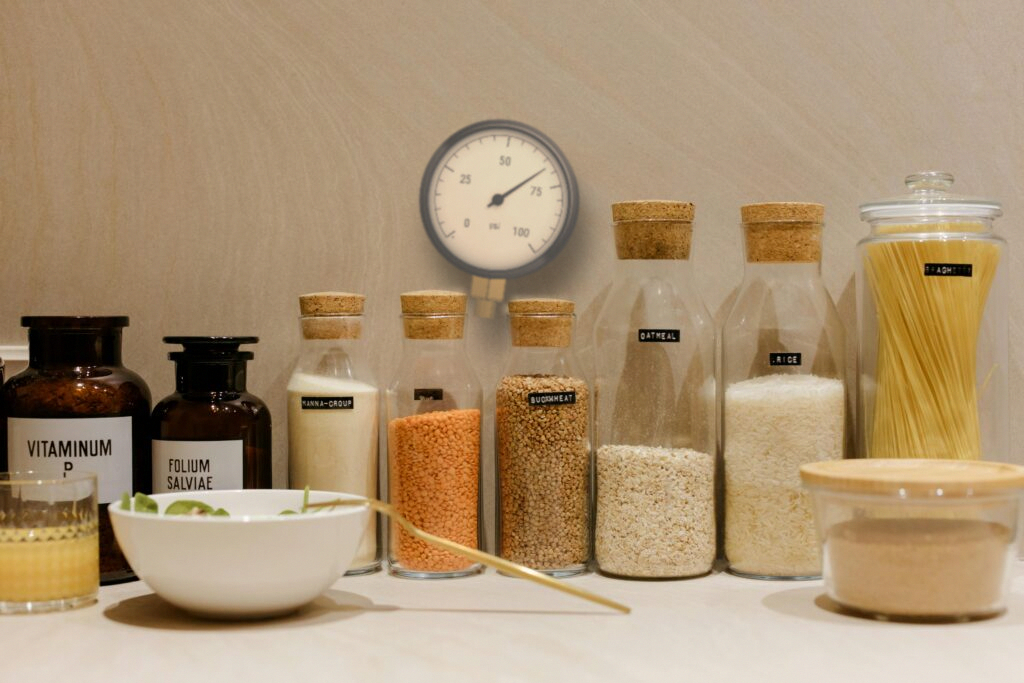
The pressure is 67.5psi
